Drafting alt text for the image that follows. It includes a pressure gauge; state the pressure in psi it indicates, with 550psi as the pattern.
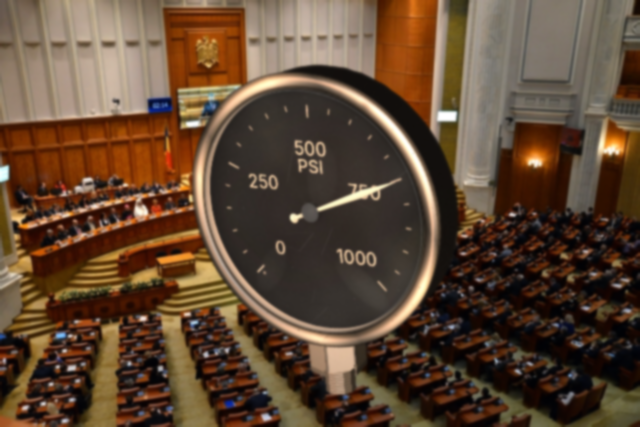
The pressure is 750psi
